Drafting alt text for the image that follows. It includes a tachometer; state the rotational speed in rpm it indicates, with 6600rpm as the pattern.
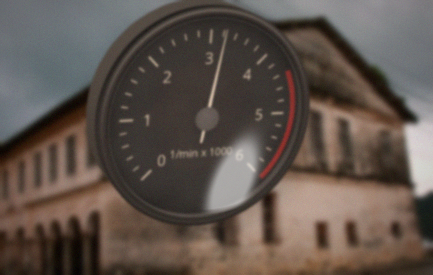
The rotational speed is 3200rpm
